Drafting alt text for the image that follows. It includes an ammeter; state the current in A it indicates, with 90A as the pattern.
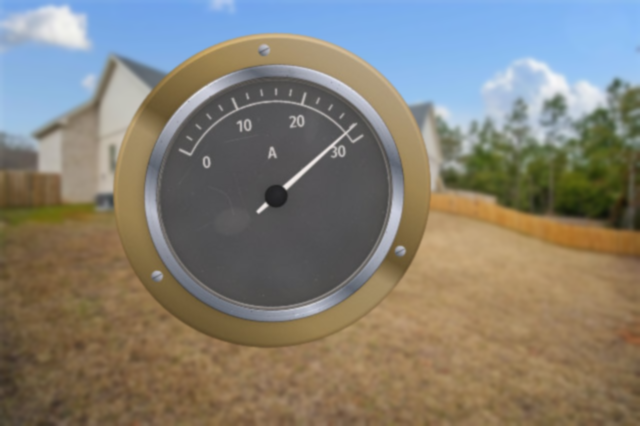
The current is 28A
